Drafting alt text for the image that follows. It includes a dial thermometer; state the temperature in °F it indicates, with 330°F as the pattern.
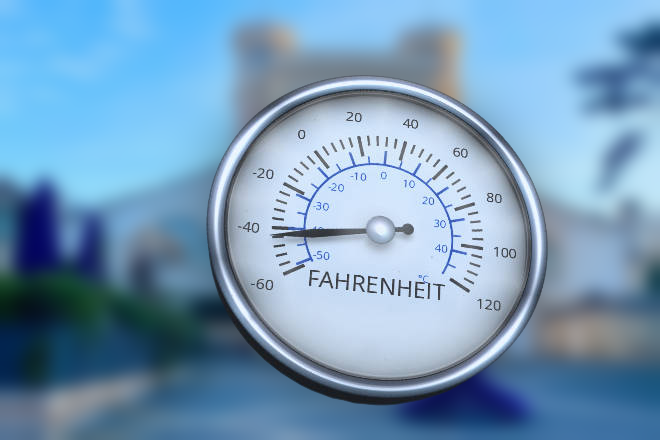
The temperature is -44°F
